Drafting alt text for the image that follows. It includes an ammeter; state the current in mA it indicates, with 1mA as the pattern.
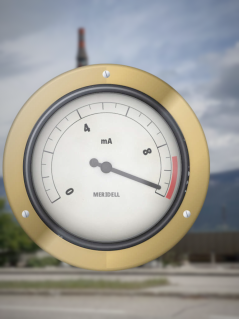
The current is 9.75mA
